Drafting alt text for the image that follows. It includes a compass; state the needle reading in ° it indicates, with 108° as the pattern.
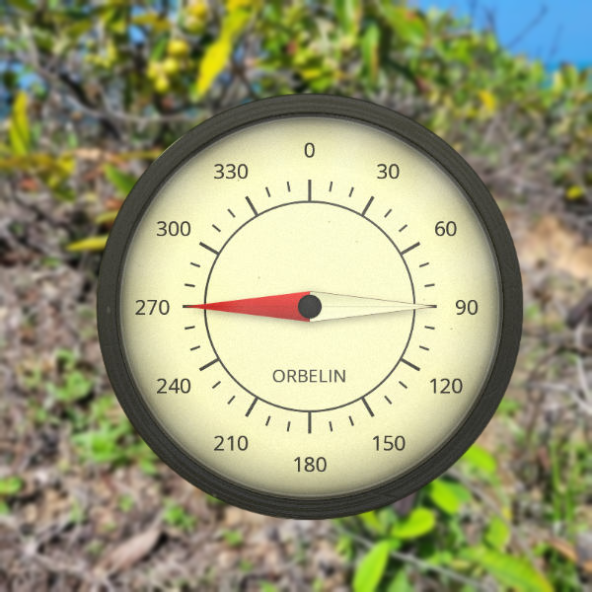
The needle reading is 270°
